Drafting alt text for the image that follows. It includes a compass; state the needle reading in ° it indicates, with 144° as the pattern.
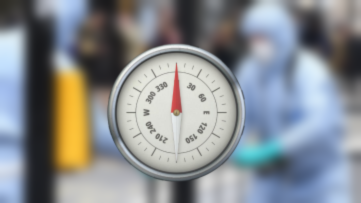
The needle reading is 0°
